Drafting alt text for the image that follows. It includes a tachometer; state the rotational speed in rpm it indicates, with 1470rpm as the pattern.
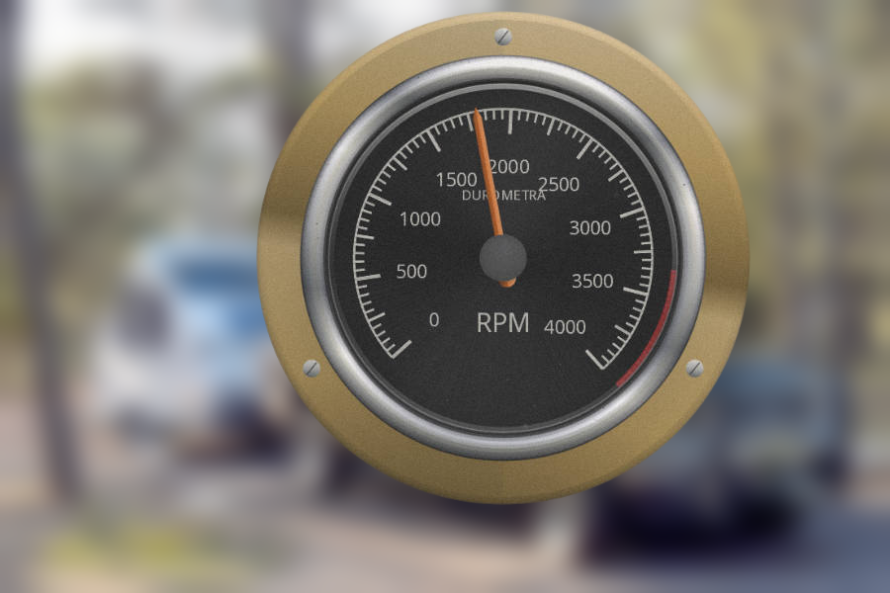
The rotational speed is 1800rpm
